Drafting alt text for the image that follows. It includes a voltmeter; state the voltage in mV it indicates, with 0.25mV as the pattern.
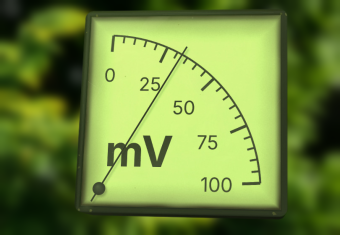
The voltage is 32.5mV
